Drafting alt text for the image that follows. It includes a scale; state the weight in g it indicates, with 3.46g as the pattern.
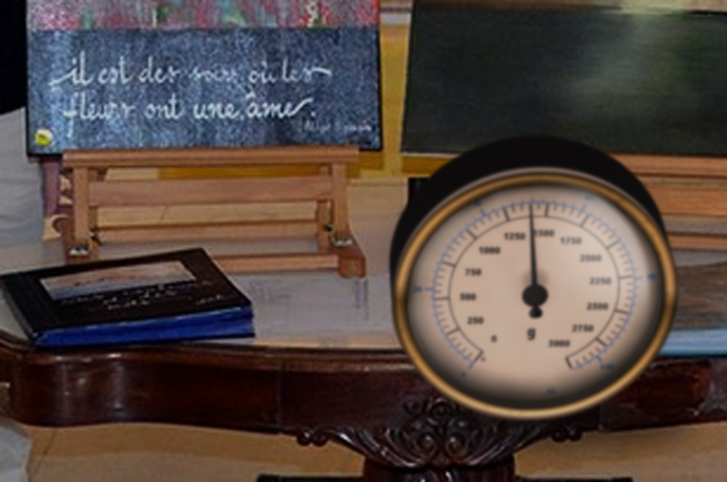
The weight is 1400g
